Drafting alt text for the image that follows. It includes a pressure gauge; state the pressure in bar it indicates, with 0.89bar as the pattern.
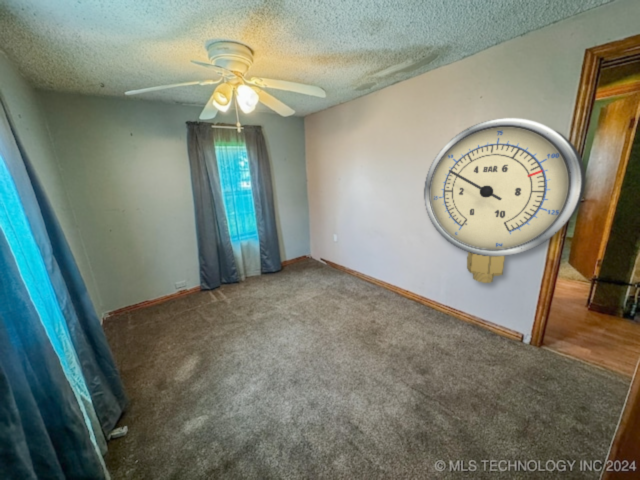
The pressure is 3bar
